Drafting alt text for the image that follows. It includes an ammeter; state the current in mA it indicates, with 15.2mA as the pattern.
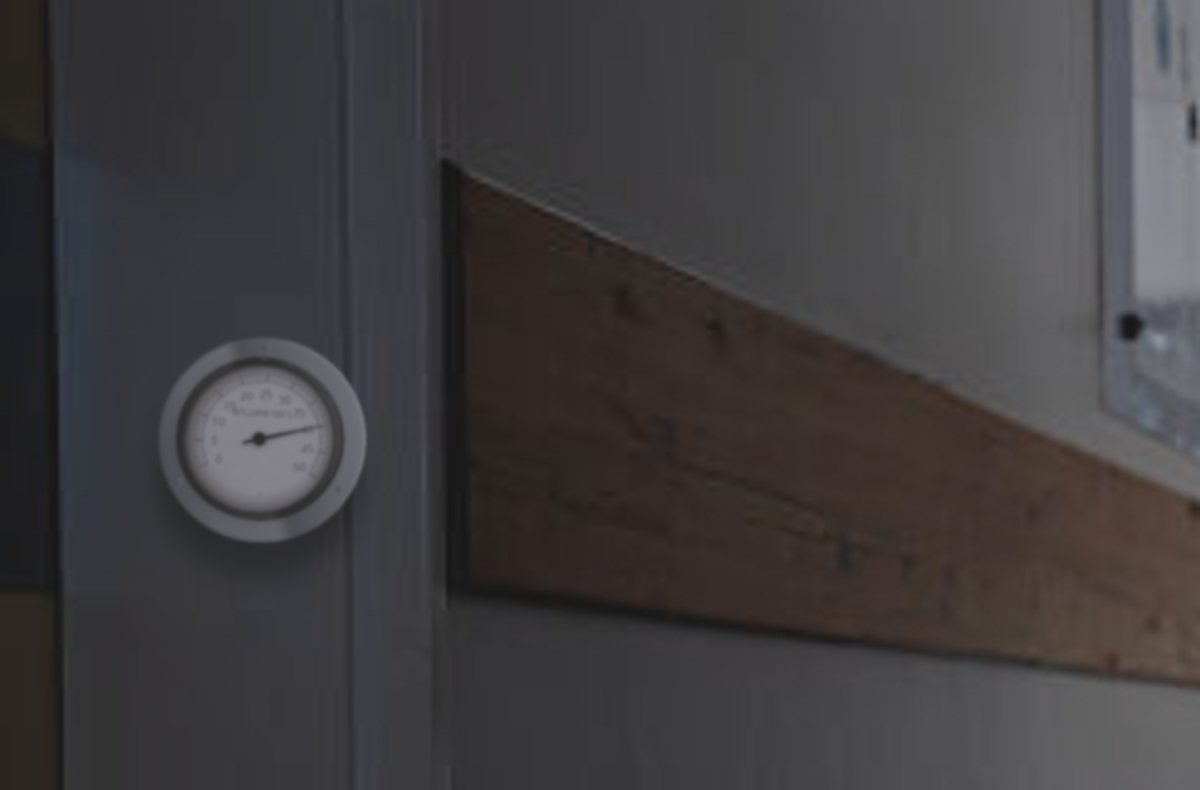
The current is 40mA
